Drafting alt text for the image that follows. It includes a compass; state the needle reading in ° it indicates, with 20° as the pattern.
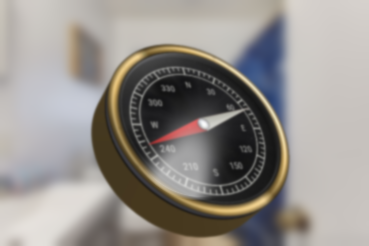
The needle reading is 250°
